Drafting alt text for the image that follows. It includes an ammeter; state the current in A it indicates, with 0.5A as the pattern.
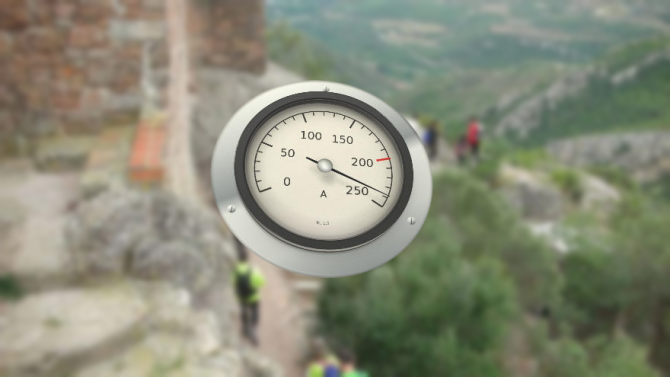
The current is 240A
